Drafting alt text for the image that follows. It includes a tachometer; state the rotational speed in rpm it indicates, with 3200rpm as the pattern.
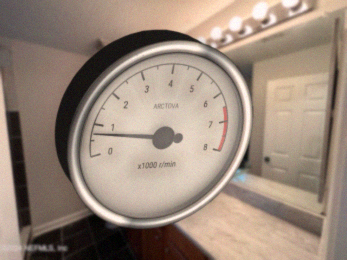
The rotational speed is 750rpm
